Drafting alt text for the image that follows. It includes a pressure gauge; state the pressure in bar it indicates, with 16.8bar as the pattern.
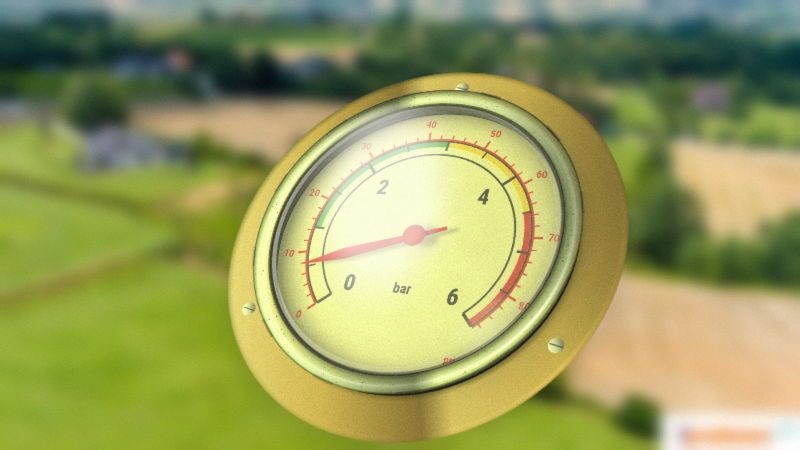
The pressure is 0.5bar
